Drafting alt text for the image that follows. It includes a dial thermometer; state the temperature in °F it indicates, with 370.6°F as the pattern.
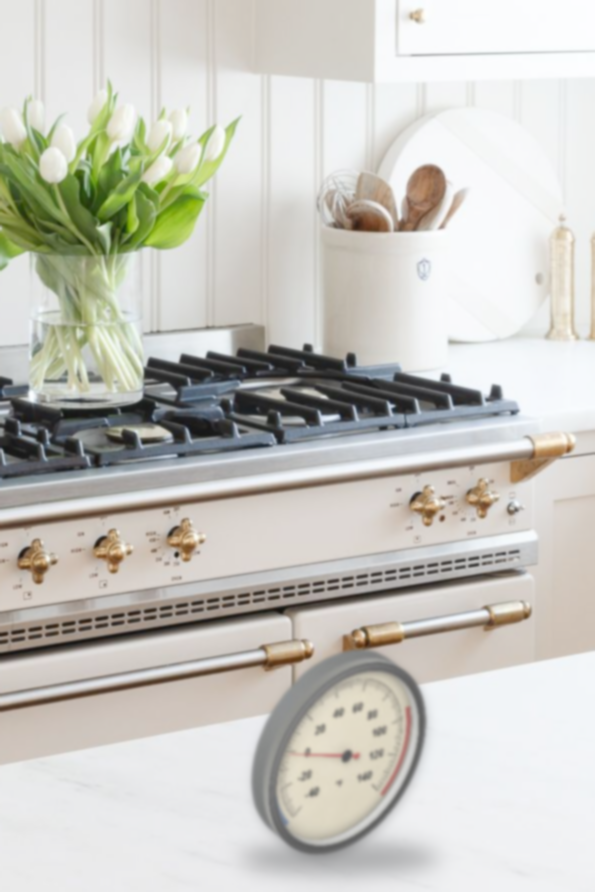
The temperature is 0°F
